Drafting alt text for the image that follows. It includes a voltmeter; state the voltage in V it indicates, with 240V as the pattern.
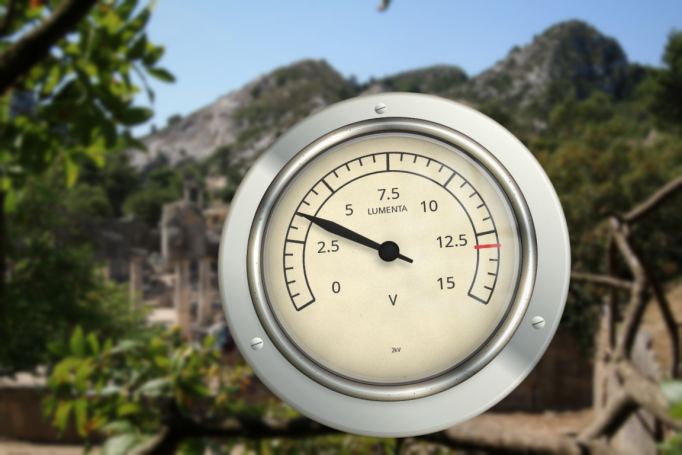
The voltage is 3.5V
